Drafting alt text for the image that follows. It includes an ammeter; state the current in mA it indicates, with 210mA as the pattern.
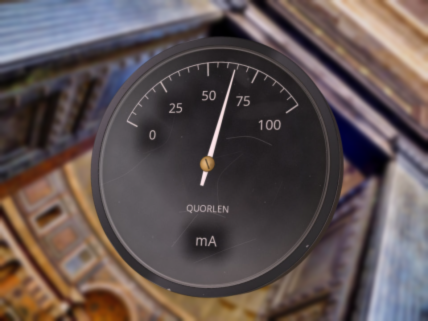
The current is 65mA
